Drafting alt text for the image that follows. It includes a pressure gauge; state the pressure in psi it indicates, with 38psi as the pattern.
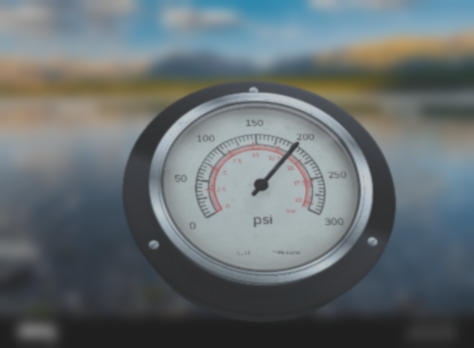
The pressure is 200psi
